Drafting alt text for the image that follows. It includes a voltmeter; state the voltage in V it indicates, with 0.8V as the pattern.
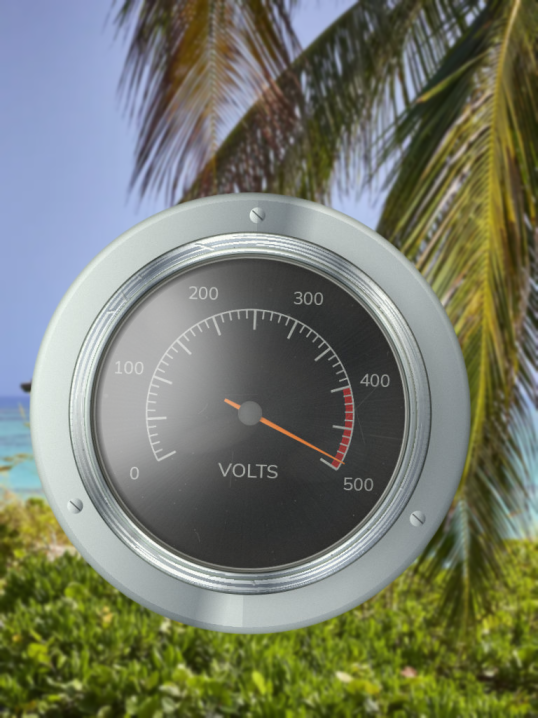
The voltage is 490V
